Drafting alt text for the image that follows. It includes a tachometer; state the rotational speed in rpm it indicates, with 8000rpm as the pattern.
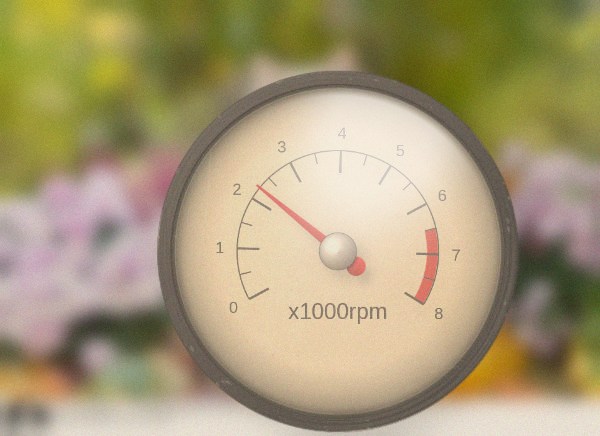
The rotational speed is 2250rpm
